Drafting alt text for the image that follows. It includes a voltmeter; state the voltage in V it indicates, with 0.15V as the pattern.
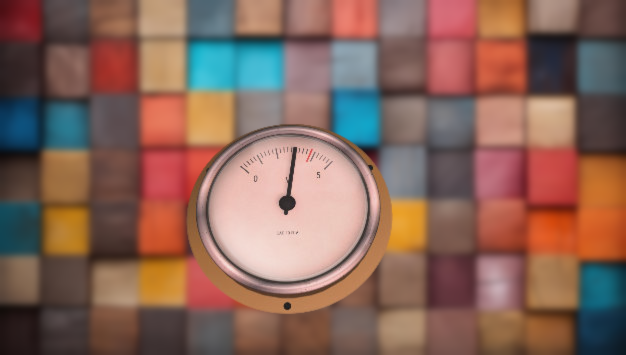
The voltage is 3V
